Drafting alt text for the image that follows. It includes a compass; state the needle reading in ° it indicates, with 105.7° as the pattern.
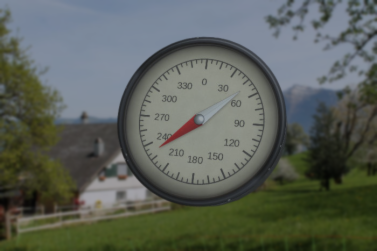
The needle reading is 230°
